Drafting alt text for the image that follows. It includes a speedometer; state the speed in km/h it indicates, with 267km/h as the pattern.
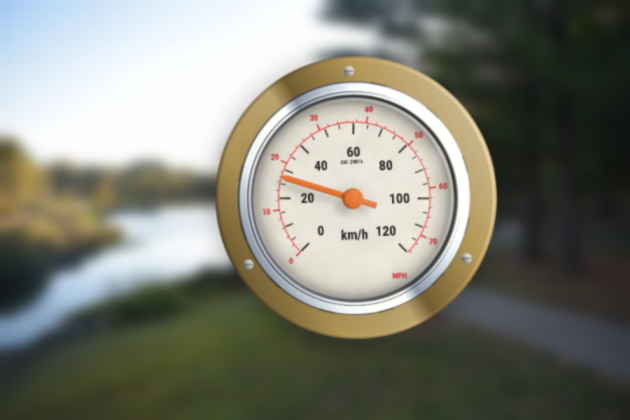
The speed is 27.5km/h
